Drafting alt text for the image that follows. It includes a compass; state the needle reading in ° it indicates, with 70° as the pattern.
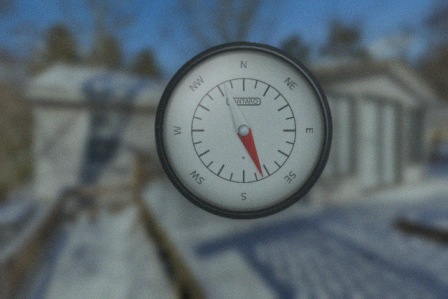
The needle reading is 157.5°
